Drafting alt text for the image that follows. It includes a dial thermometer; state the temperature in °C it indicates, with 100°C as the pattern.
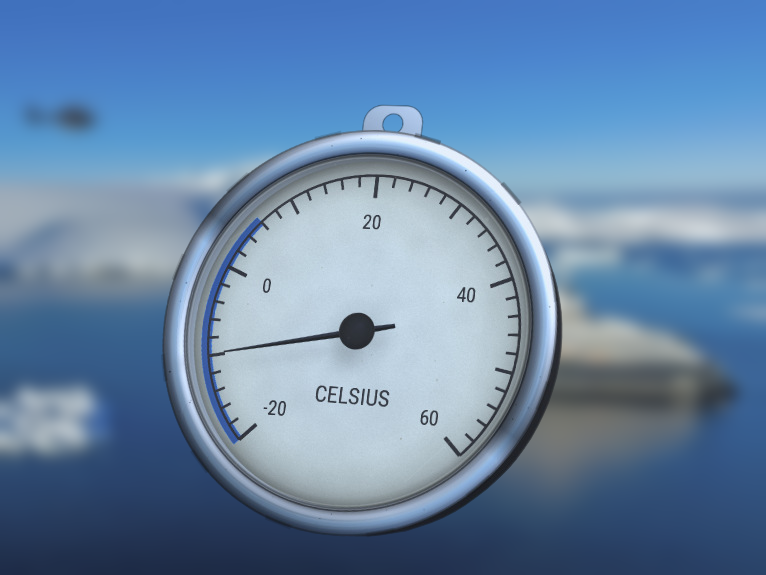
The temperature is -10°C
